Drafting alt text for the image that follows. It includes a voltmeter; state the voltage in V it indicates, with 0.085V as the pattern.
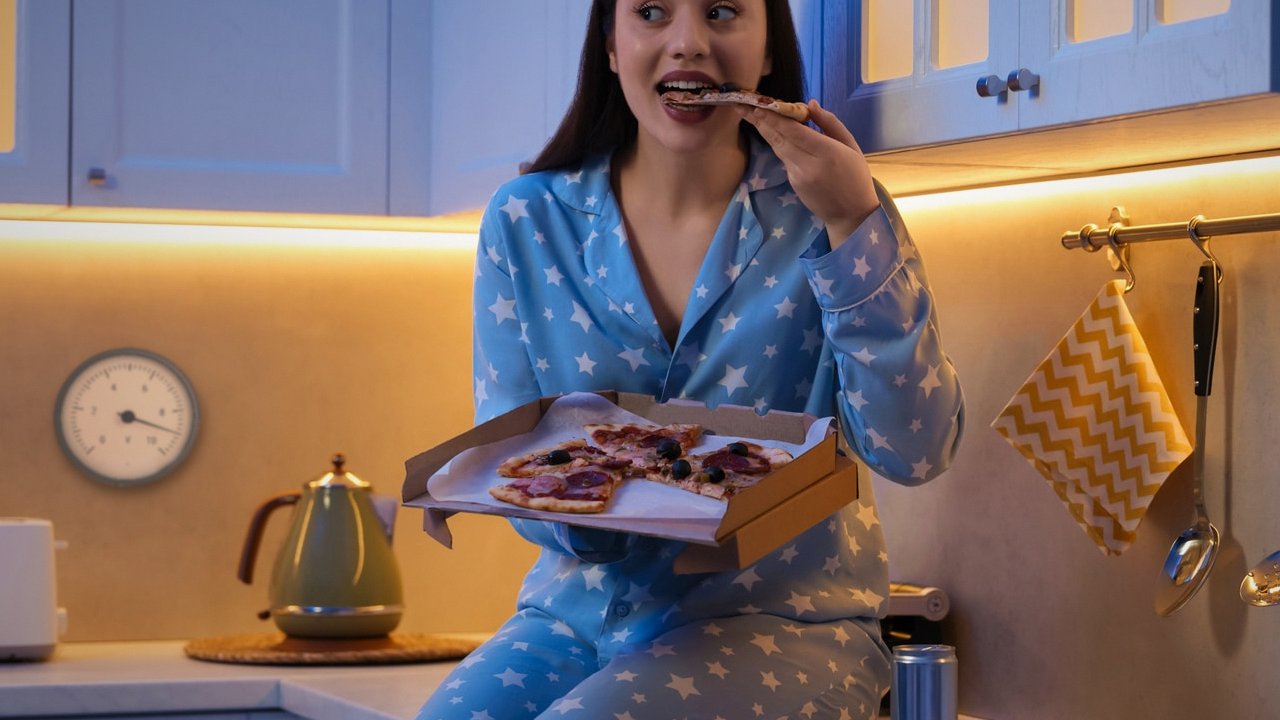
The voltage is 9V
